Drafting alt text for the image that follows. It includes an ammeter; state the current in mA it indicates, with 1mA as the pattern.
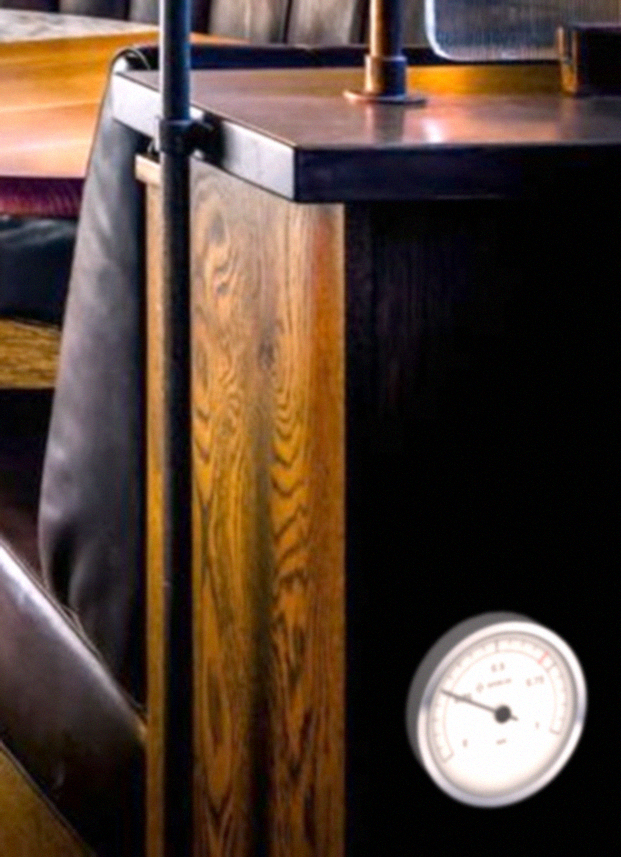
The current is 0.25mA
